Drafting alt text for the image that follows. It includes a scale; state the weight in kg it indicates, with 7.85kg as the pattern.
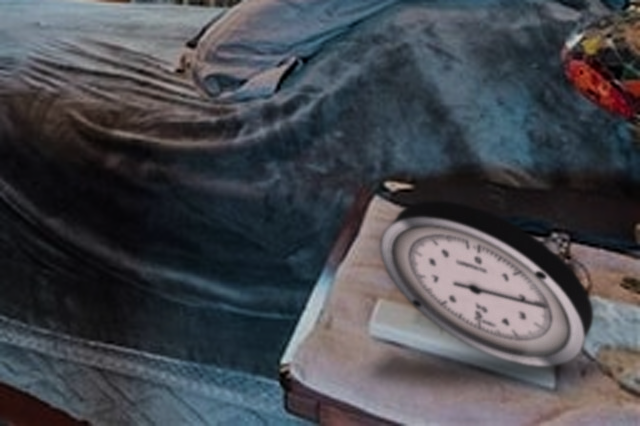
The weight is 2kg
